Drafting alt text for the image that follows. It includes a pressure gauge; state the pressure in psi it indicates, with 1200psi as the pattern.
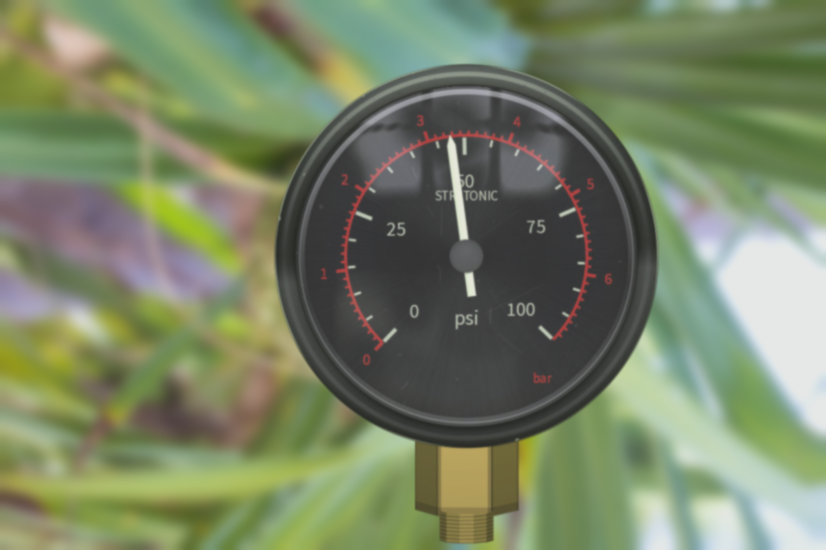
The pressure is 47.5psi
